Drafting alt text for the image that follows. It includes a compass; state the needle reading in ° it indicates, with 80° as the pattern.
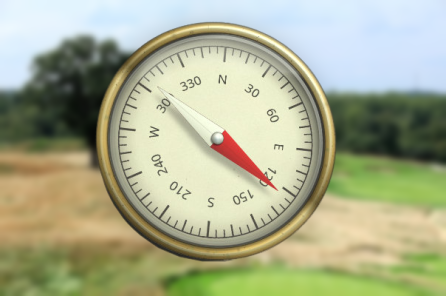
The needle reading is 125°
